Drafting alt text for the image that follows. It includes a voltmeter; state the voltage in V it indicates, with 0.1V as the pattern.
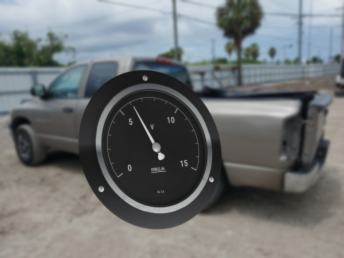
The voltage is 6V
